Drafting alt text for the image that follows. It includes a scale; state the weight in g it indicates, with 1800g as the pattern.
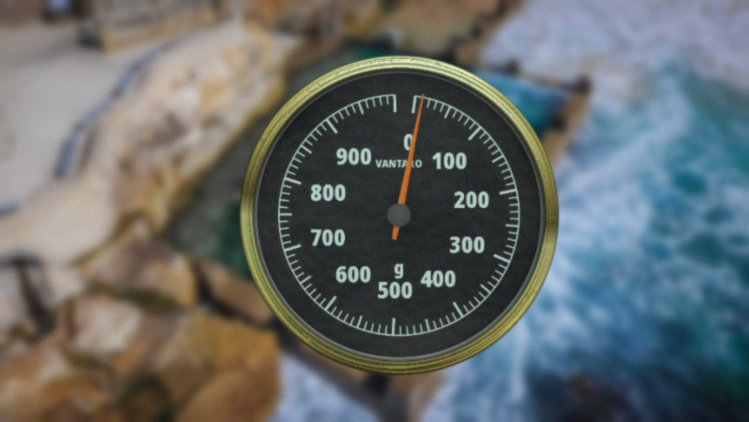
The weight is 10g
